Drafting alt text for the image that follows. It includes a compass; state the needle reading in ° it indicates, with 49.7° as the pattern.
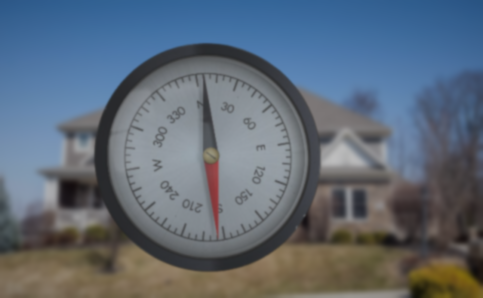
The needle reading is 185°
